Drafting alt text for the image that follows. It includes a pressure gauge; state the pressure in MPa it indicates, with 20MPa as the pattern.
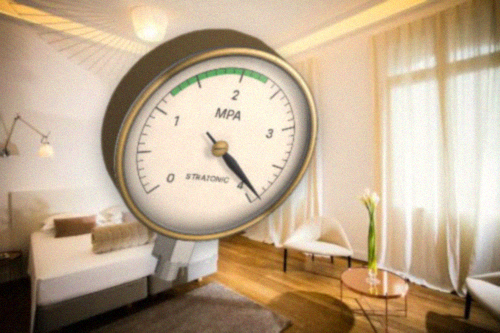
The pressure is 3.9MPa
